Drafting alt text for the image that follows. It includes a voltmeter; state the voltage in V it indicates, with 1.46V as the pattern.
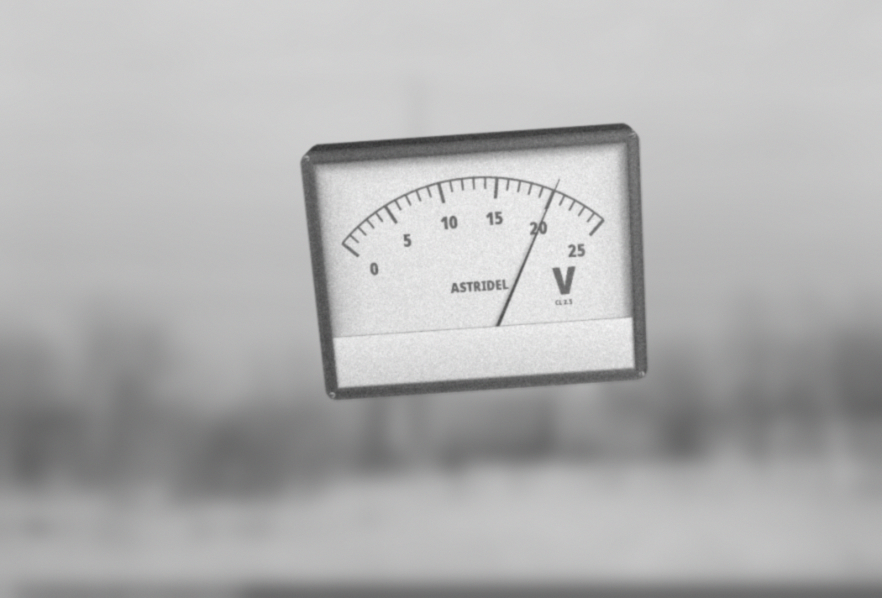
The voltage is 20V
